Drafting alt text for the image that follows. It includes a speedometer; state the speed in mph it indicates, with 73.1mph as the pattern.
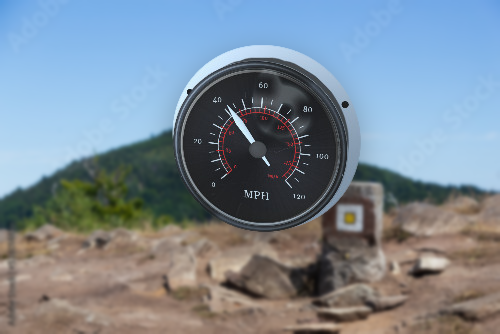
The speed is 42.5mph
